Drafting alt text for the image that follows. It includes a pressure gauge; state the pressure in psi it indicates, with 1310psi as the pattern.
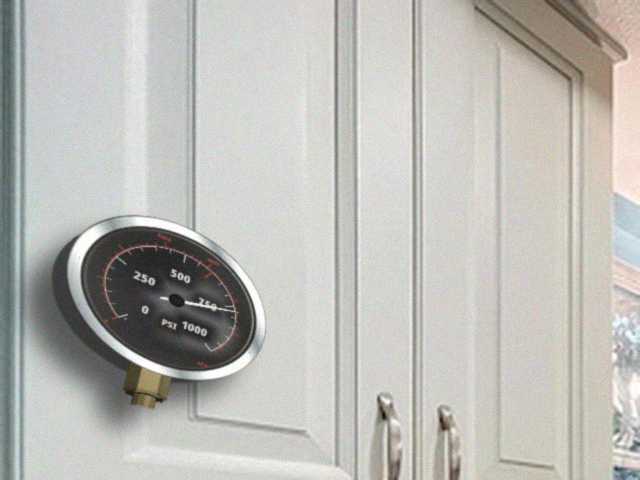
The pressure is 775psi
